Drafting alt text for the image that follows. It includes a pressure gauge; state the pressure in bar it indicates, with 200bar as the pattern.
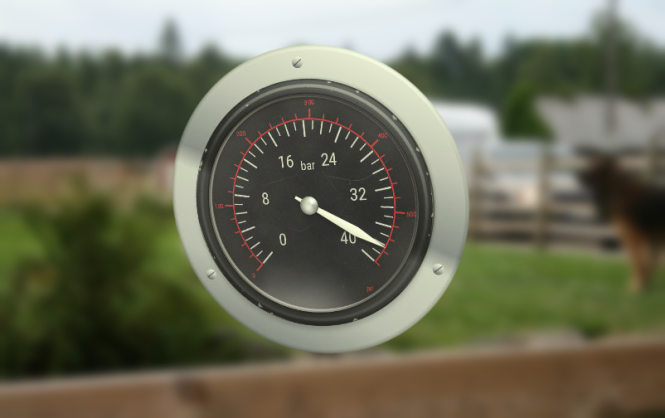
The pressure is 38bar
